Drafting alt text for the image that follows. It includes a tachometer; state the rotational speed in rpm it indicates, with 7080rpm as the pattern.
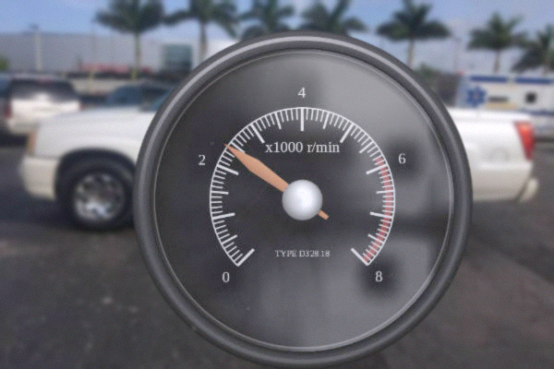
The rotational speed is 2400rpm
